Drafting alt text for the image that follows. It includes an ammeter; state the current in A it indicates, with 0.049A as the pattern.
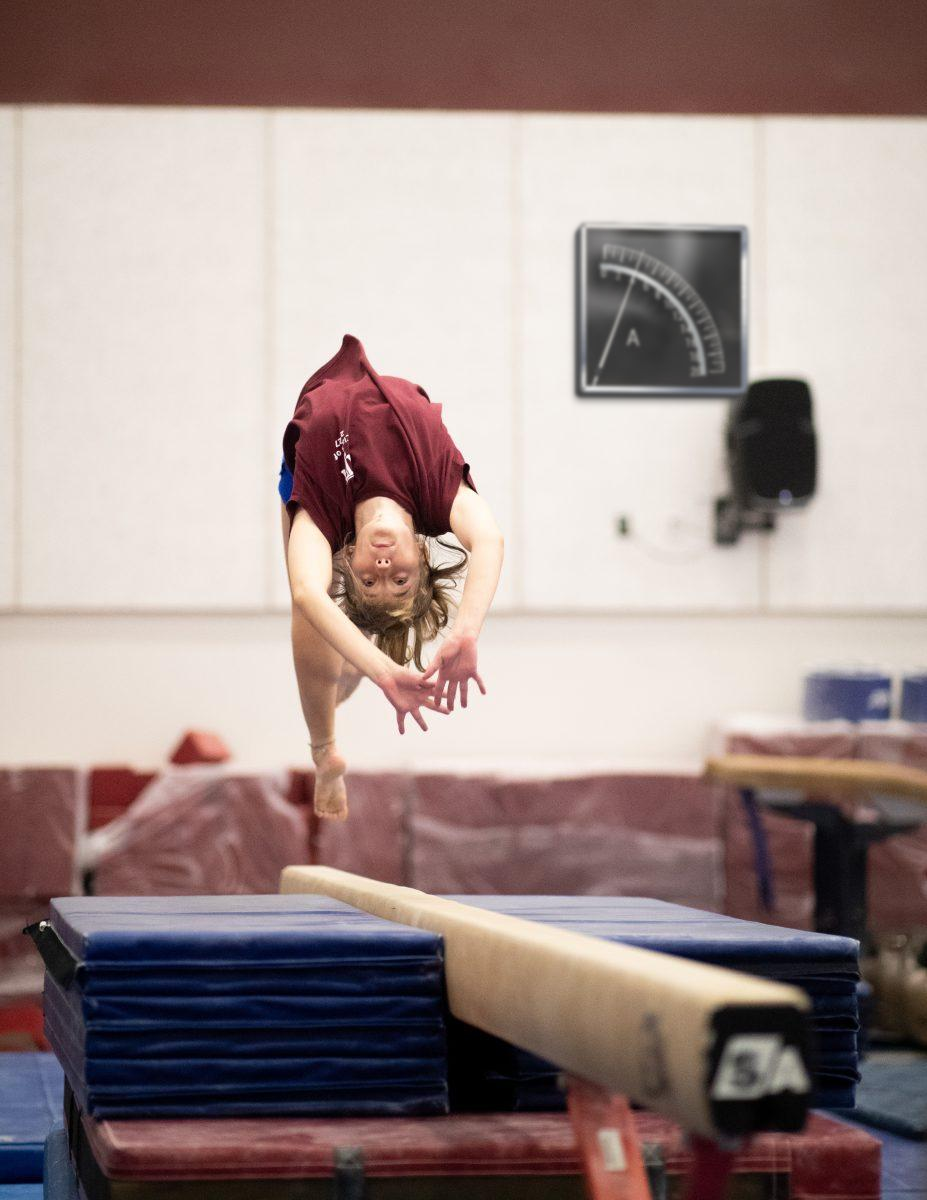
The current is 4A
